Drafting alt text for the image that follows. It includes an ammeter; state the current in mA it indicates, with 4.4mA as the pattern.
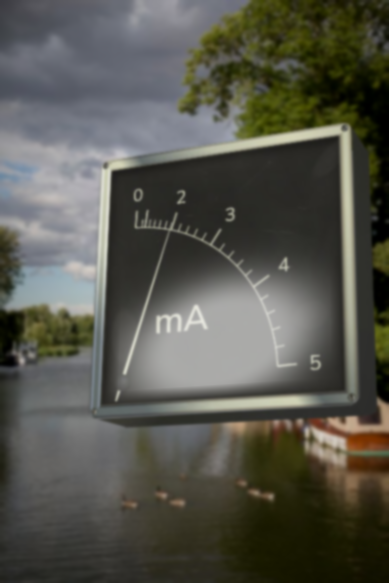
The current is 2mA
